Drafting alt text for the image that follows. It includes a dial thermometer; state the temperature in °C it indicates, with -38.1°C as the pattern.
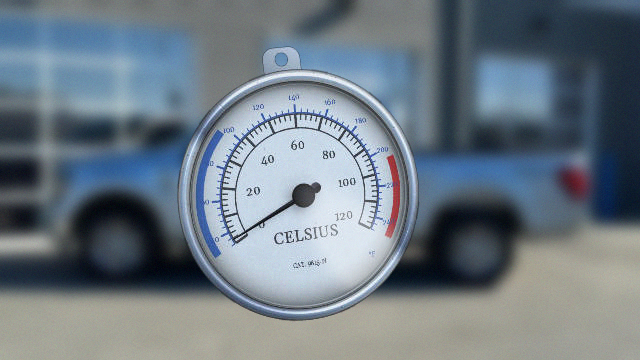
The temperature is 2°C
